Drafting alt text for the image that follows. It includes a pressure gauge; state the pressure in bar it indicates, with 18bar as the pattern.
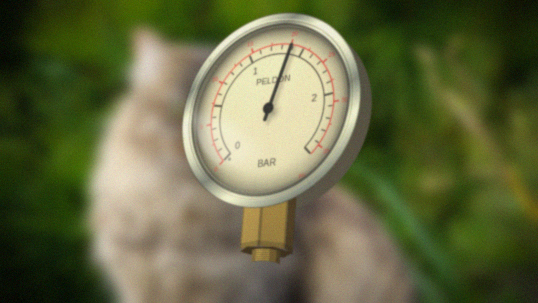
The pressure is 1.4bar
